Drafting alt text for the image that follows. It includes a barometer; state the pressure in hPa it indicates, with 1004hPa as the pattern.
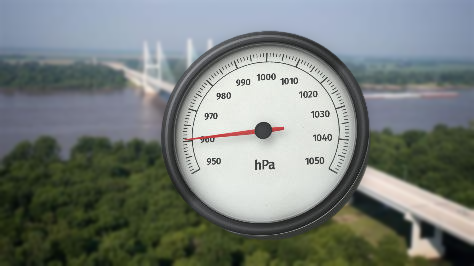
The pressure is 960hPa
